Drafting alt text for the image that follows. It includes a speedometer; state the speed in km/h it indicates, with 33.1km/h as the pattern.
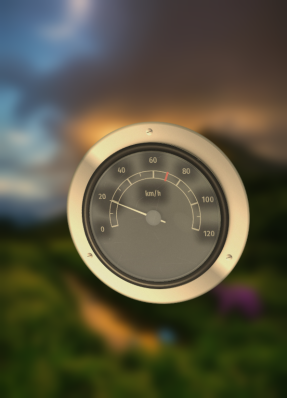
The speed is 20km/h
